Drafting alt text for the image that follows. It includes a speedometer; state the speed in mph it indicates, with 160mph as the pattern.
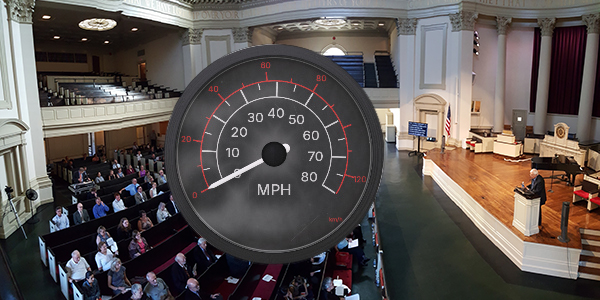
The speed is 0mph
